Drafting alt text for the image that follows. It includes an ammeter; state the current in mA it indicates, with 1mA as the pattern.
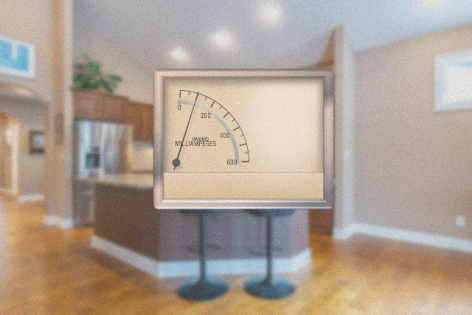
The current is 100mA
